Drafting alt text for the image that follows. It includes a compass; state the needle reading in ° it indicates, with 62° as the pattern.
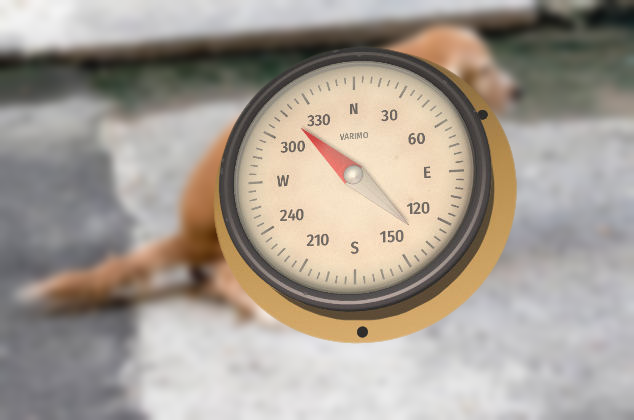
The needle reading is 315°
